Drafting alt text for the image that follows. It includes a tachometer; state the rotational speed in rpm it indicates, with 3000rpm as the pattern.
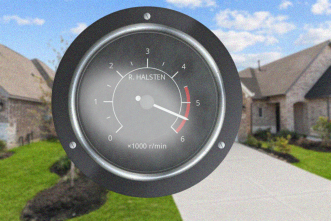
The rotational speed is 5500rpm
